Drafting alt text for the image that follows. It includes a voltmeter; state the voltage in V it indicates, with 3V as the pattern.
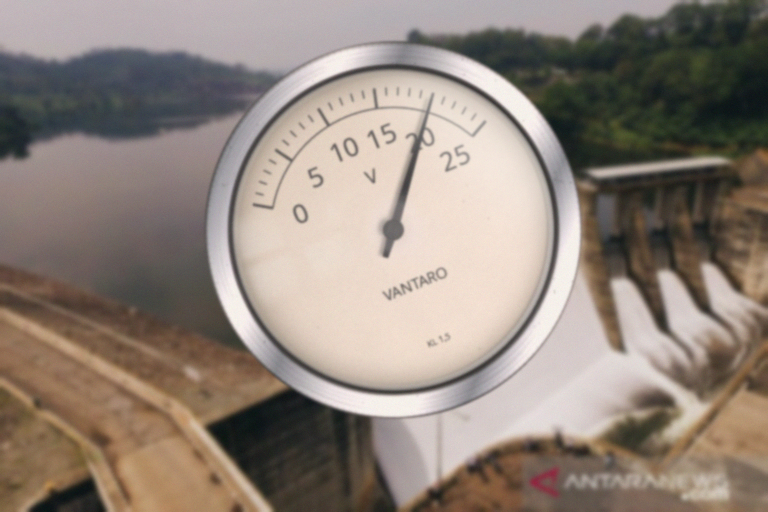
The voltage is 20V
